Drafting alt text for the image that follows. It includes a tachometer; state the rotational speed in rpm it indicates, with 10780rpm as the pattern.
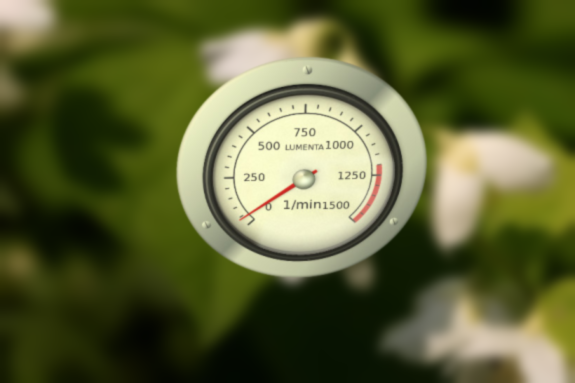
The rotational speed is 50rpm
